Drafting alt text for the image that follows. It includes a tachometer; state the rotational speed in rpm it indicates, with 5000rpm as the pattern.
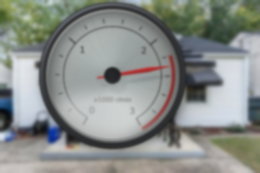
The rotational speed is 2300rpm
